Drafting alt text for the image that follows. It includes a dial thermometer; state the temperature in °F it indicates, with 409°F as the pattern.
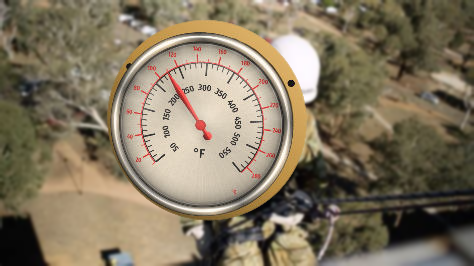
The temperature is 230°F
